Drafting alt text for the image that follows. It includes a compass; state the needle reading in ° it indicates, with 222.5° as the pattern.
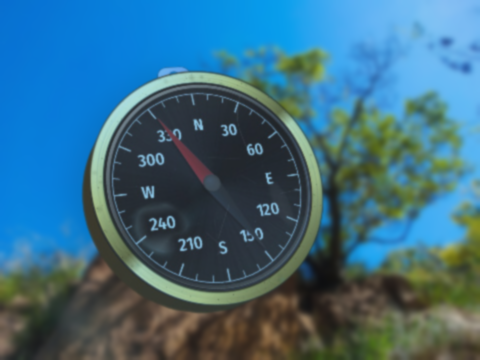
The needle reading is 330°
